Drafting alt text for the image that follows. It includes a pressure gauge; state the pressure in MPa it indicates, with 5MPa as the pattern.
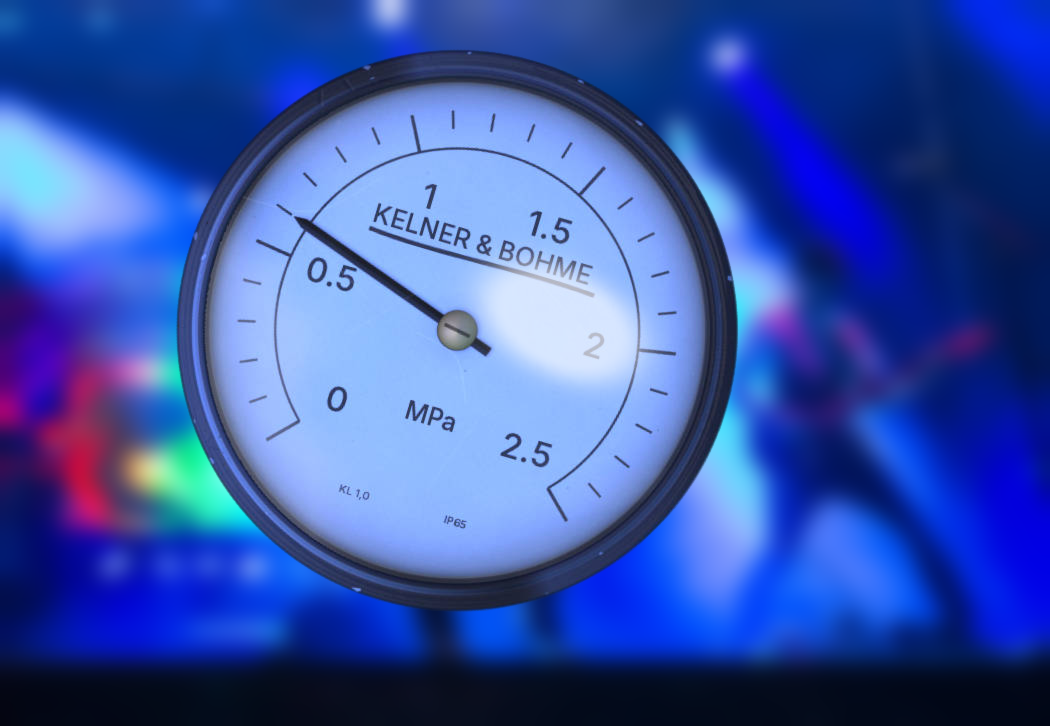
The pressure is 0.6MPa
